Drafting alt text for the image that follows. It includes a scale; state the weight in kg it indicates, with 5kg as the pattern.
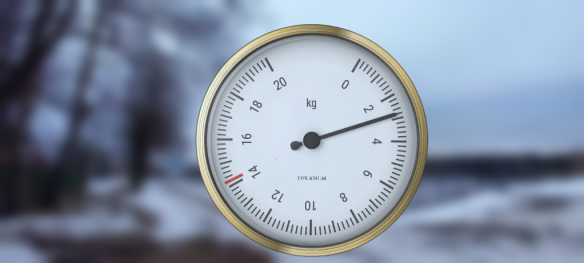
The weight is 2.8kg
